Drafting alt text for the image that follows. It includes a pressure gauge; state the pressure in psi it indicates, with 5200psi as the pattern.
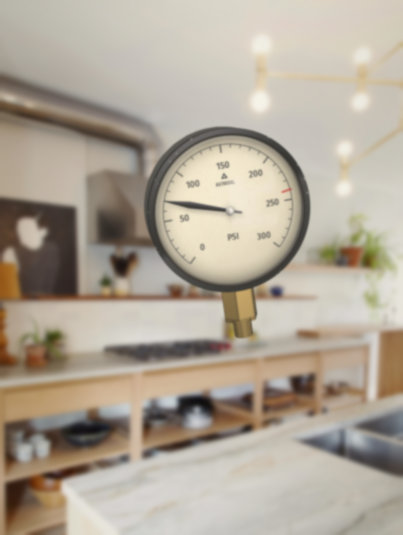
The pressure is 70psi
